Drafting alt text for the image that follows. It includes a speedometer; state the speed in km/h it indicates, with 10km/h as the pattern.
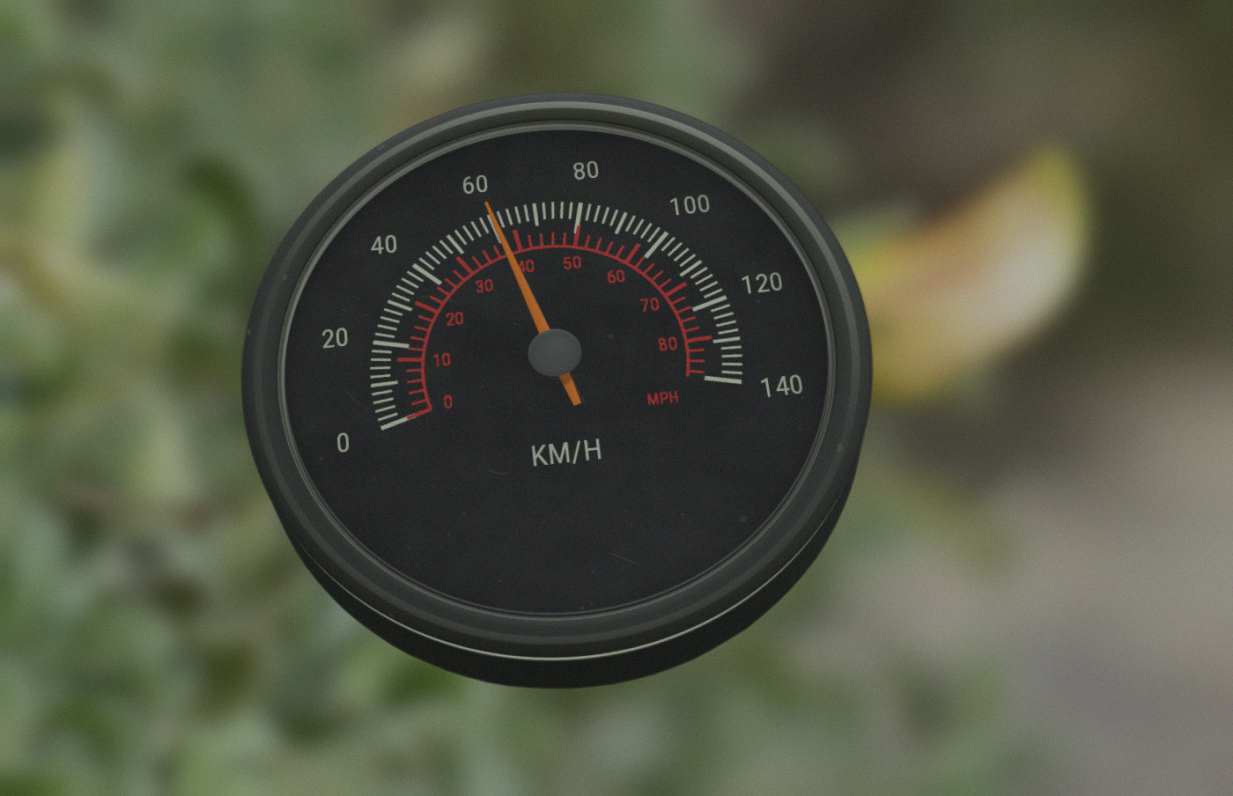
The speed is 60km/h
